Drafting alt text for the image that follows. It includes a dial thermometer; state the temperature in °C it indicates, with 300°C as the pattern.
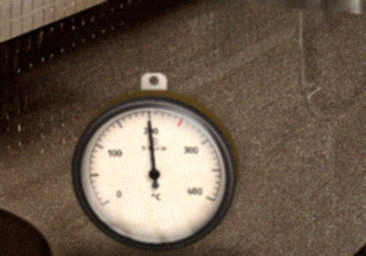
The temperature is 200°C
